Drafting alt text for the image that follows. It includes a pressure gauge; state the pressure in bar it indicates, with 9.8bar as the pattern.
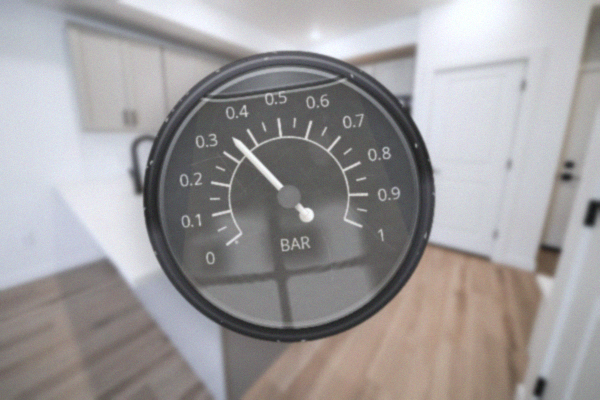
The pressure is 0.35bar
